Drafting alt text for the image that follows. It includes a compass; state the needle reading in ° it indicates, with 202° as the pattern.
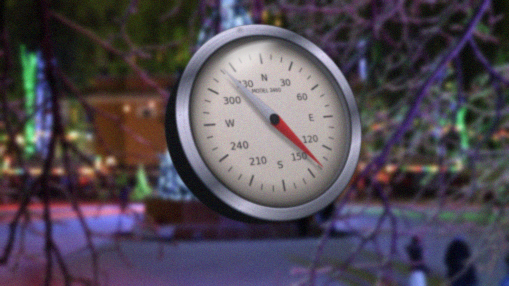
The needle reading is 140°
